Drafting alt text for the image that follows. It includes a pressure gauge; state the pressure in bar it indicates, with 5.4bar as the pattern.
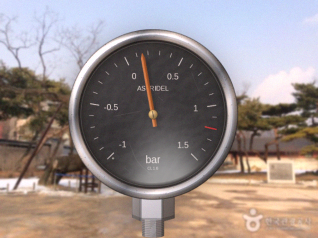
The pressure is 0.15bar
